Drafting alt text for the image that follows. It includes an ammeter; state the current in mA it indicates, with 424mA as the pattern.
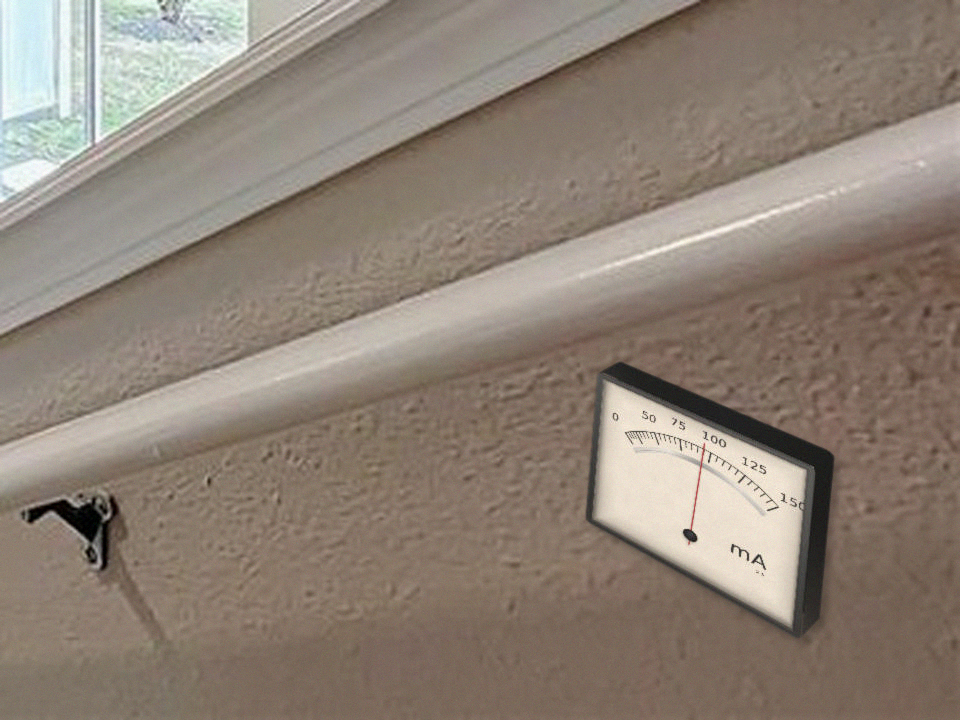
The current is 95mA
